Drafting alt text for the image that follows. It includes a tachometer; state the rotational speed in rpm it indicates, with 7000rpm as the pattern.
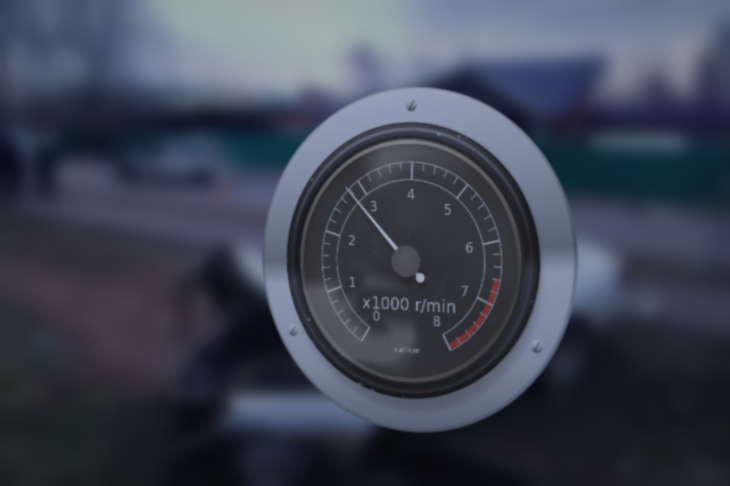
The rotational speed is 2800rpm
